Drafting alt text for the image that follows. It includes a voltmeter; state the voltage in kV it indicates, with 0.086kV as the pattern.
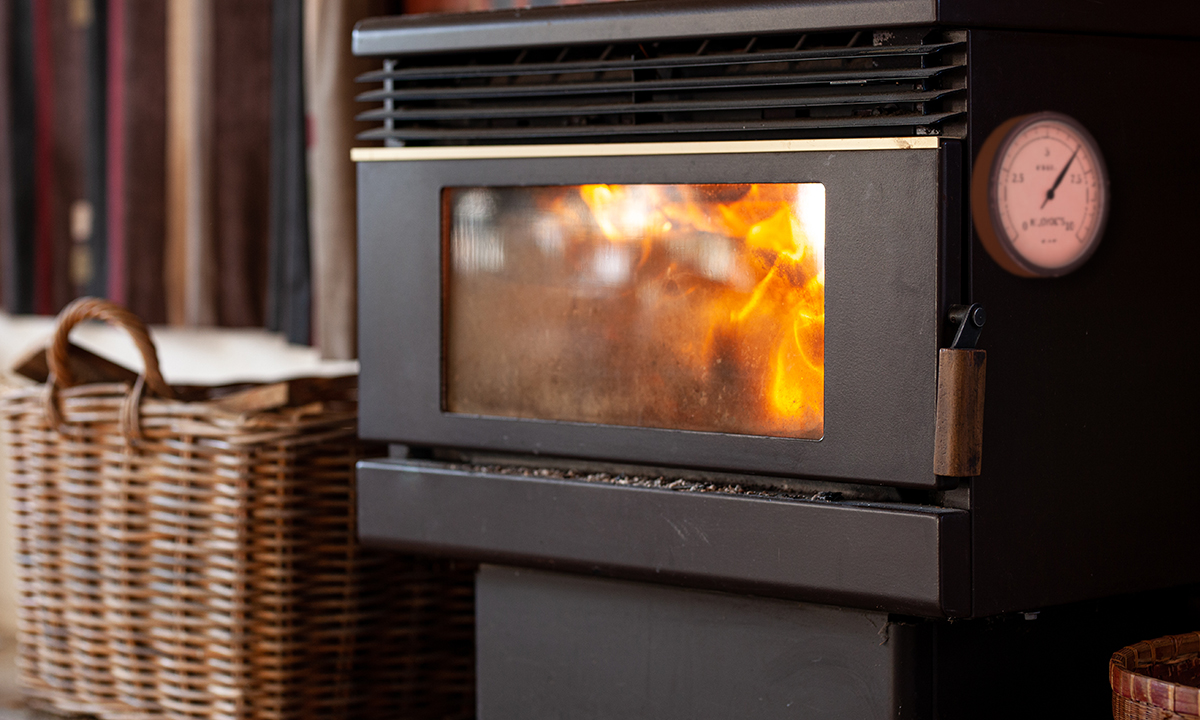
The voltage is 6.5kV
